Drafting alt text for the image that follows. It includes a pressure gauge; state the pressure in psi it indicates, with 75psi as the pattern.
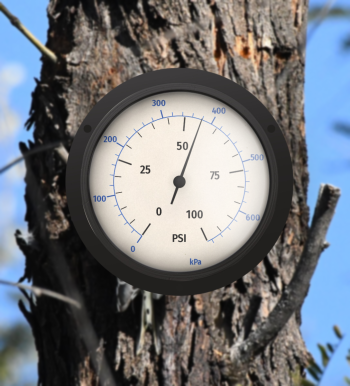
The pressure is 55psi
